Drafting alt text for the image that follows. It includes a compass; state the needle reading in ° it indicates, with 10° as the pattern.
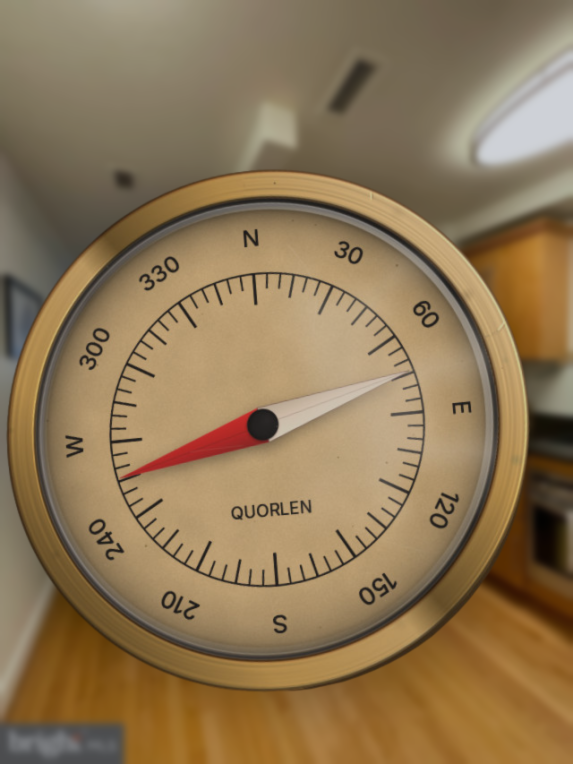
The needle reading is 255°
